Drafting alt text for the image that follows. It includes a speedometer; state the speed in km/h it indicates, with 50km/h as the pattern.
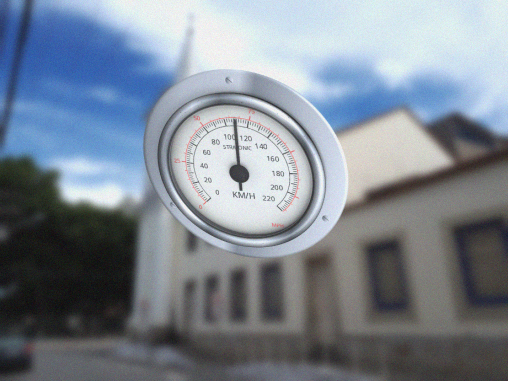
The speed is 110km/h
